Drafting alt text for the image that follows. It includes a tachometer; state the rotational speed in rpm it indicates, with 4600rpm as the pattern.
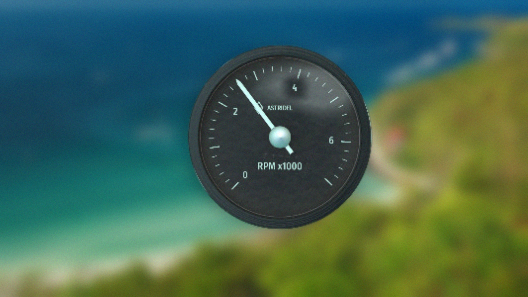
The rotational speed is 2600rpm
